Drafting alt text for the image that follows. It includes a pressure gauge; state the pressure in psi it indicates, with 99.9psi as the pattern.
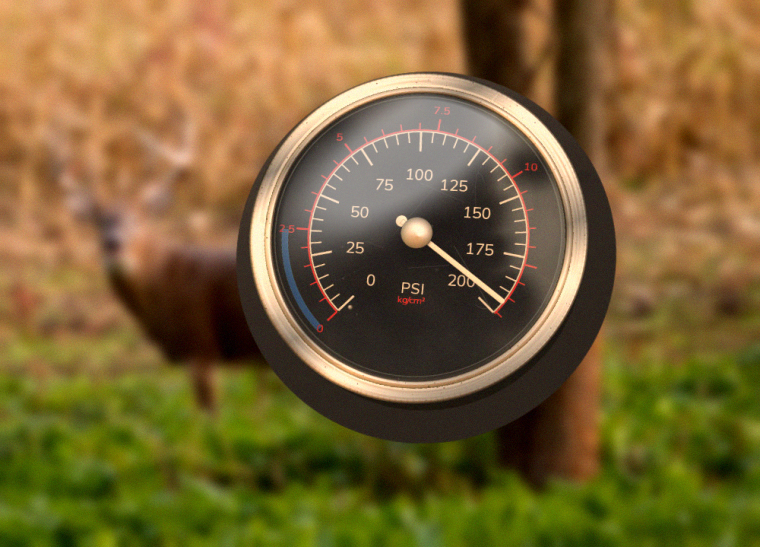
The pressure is 195psi
